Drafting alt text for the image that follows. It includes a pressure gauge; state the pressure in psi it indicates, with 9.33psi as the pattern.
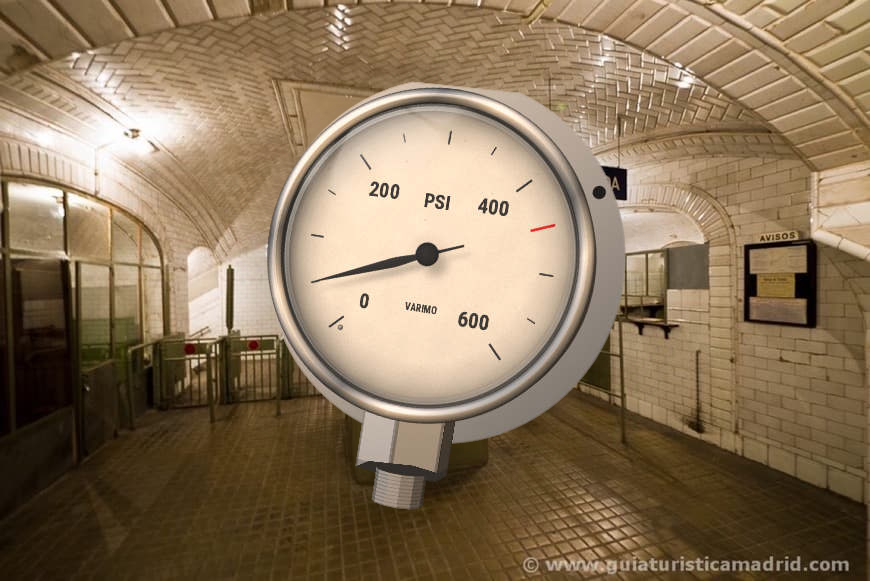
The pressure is 50psi
